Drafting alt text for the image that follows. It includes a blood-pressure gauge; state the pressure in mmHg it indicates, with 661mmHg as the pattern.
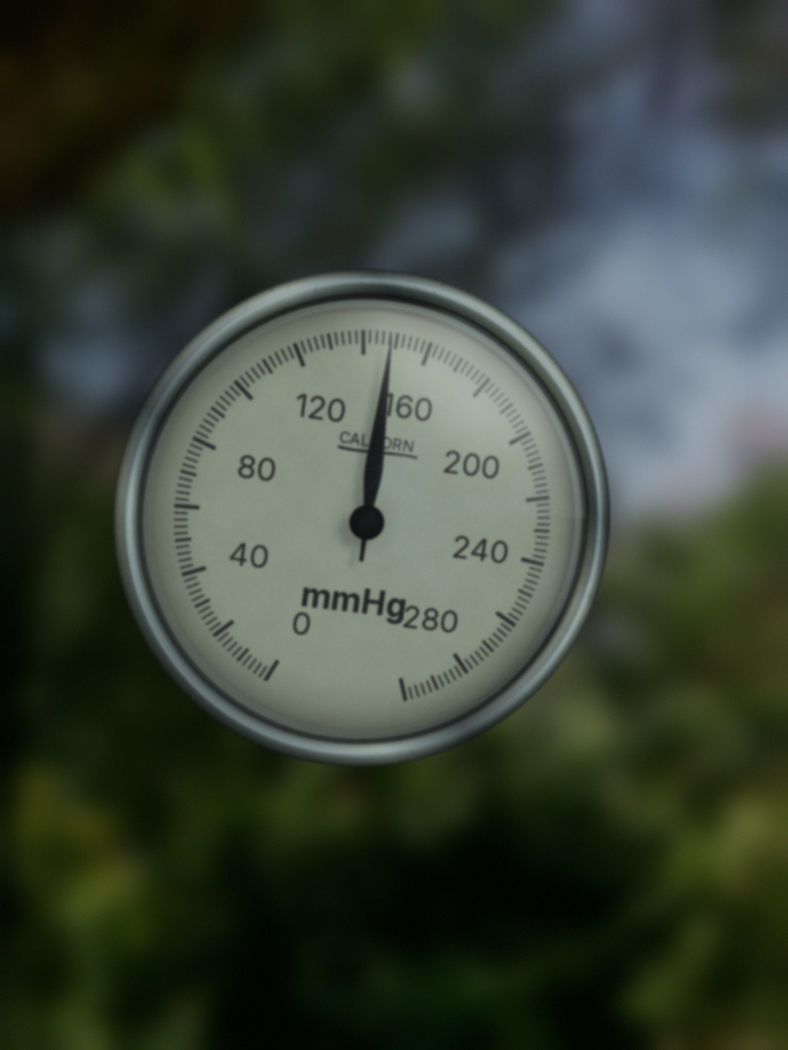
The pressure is 148mmHg
